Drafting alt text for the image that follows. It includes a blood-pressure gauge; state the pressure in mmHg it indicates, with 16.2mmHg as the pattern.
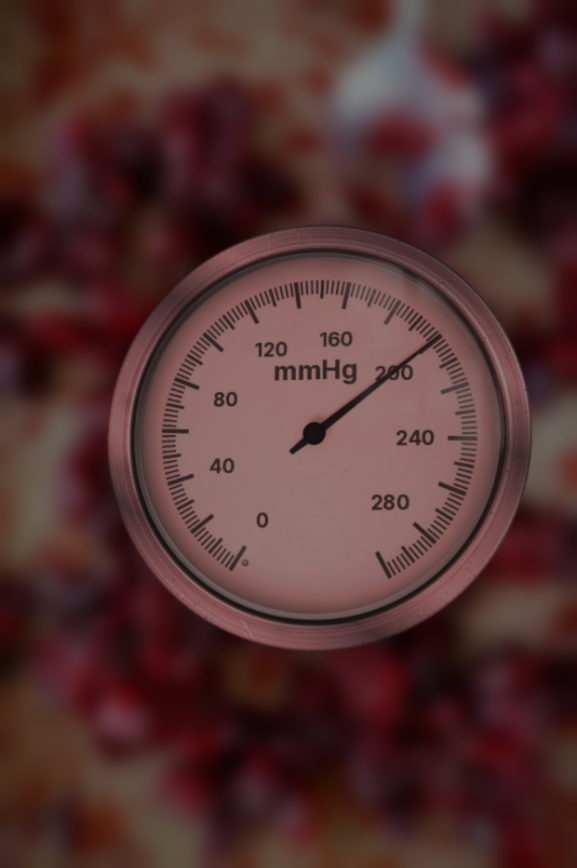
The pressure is 200mmHg
